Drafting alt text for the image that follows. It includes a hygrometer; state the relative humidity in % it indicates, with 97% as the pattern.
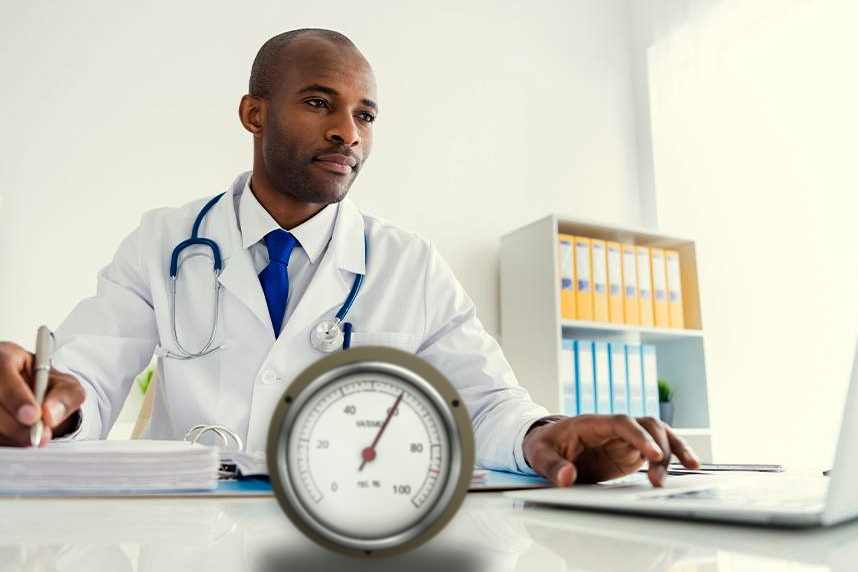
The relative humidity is 60%
